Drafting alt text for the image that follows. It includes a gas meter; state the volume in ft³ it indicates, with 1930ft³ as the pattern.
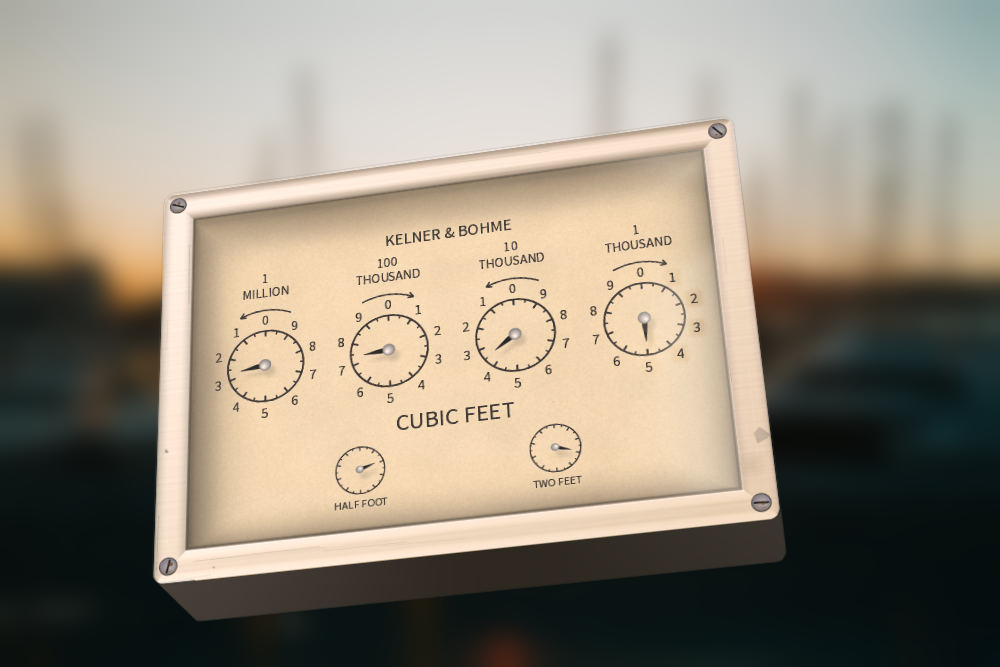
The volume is 273500ft³
